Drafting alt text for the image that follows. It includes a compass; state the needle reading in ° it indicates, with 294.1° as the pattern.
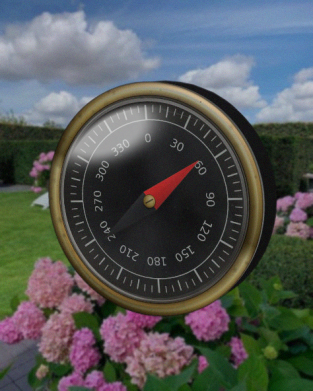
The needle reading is 55°
